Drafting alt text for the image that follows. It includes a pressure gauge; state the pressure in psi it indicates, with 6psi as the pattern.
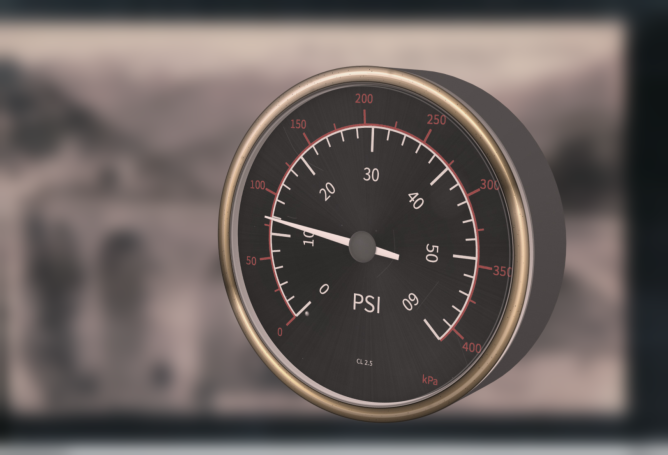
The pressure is 12psi
